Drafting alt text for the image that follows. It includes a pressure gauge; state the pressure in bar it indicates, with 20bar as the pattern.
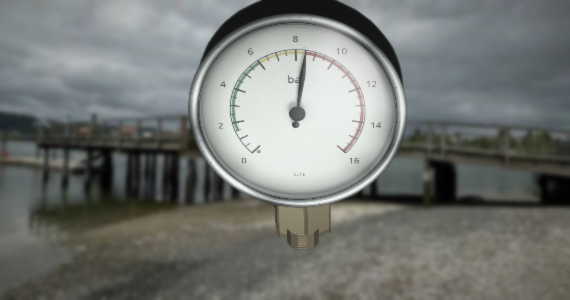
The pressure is 8.5bar
